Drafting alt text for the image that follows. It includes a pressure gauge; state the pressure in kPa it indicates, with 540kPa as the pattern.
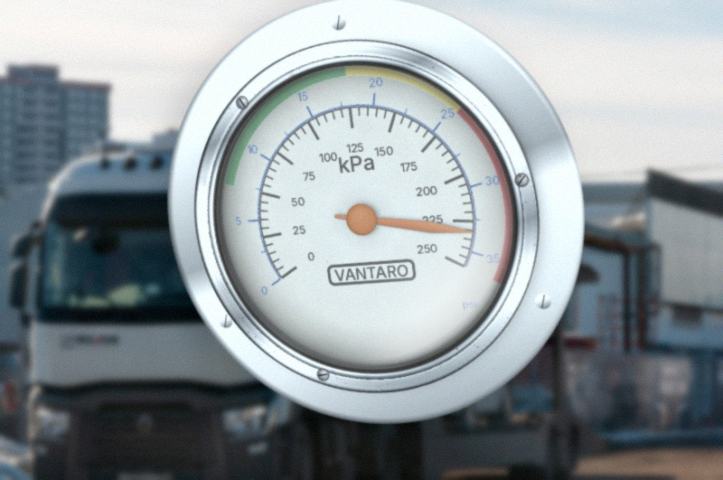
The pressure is 230kPa
